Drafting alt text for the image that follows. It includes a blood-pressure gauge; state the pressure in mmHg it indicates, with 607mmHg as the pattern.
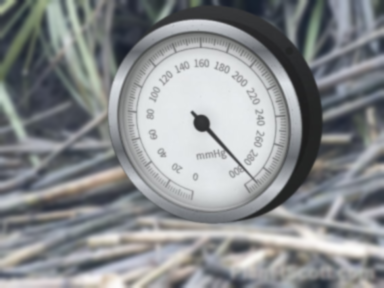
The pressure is 290mmHg
